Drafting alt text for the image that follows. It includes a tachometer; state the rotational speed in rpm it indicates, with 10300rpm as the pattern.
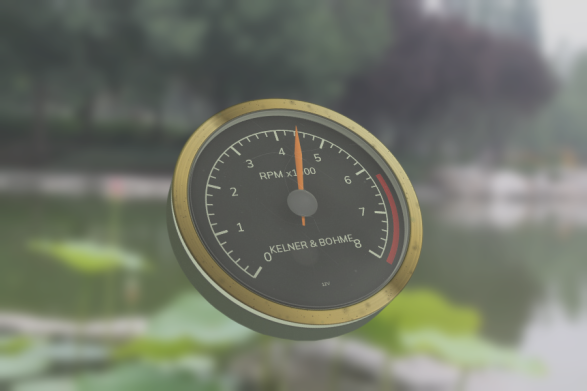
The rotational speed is 4400rpm
